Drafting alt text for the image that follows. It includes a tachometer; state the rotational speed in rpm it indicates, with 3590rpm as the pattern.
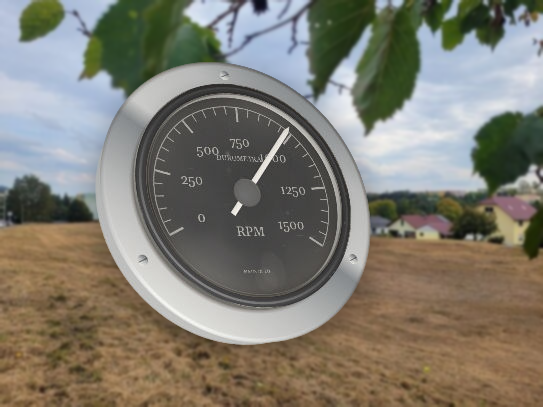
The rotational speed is 975rpm
